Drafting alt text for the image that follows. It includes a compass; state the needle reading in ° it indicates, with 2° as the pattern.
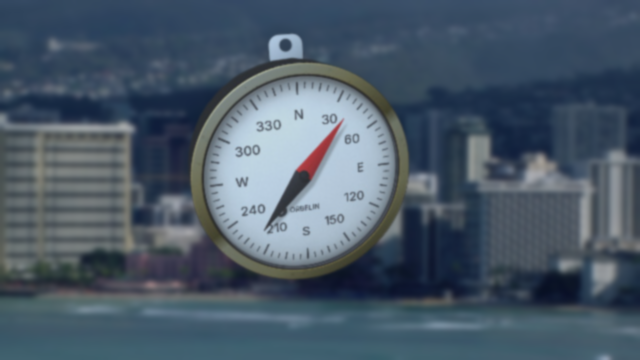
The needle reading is 40°
